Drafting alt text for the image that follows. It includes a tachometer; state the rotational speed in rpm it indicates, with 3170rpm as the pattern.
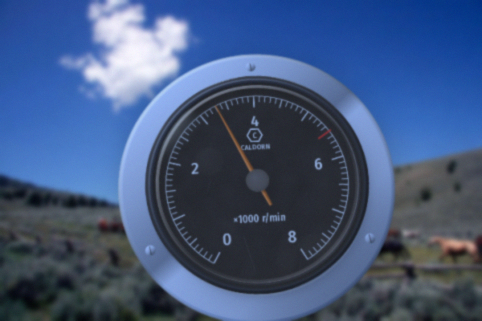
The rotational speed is 3300rpm
